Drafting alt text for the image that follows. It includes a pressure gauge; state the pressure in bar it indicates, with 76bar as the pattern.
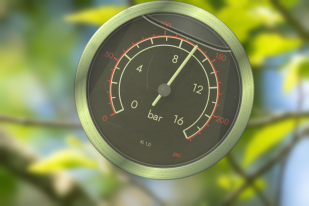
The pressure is 9bar
